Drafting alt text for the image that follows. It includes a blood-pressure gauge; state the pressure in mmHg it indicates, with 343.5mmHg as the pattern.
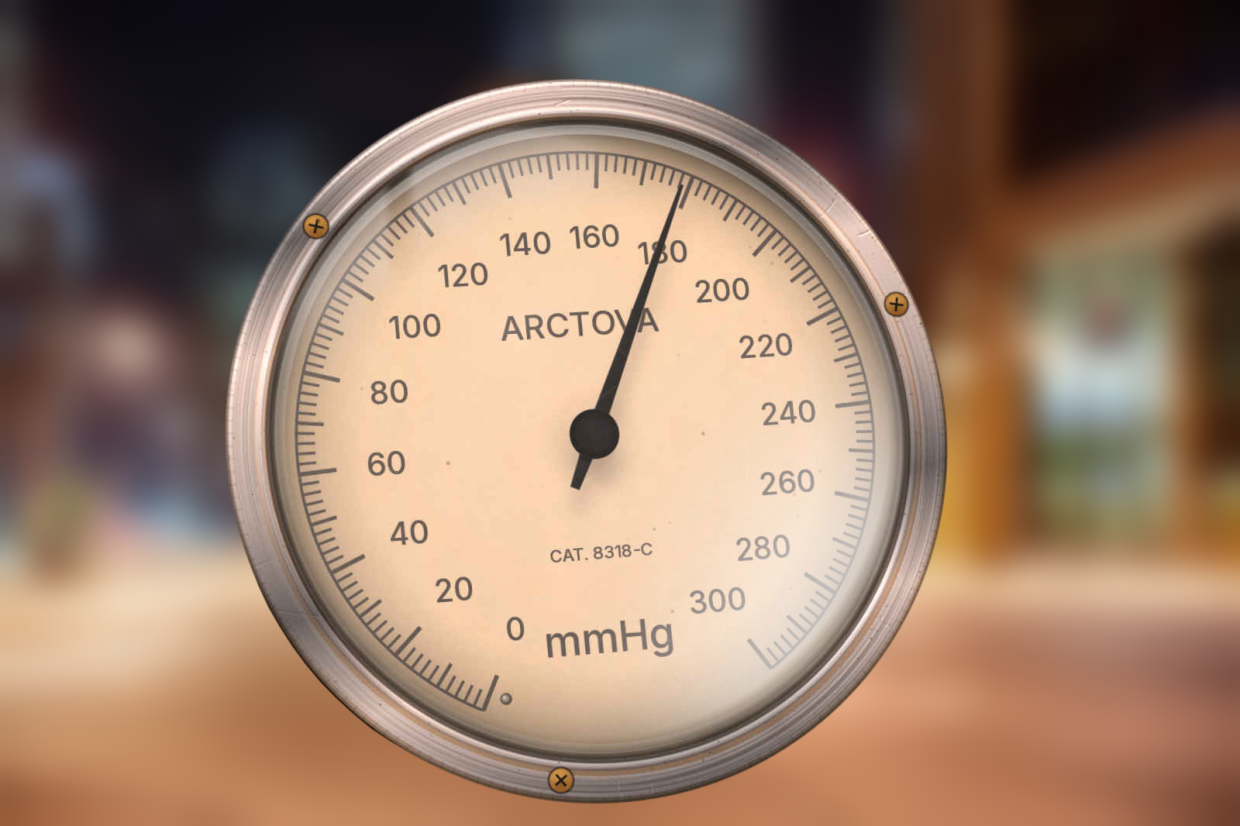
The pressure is 178mmHg
